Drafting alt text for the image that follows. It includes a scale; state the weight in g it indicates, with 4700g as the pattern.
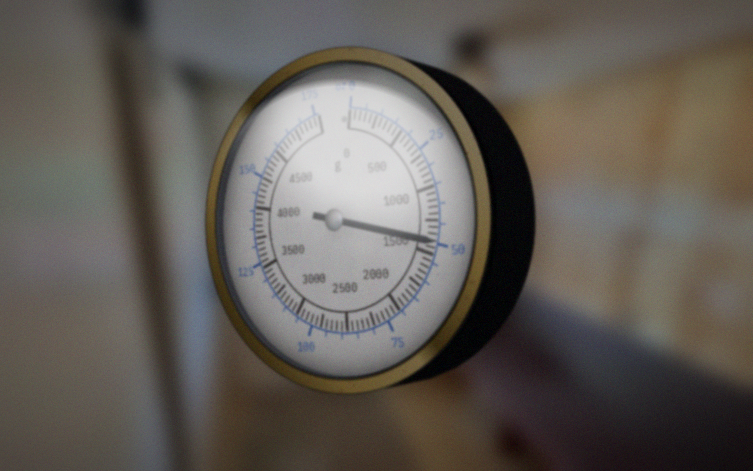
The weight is 1400g
